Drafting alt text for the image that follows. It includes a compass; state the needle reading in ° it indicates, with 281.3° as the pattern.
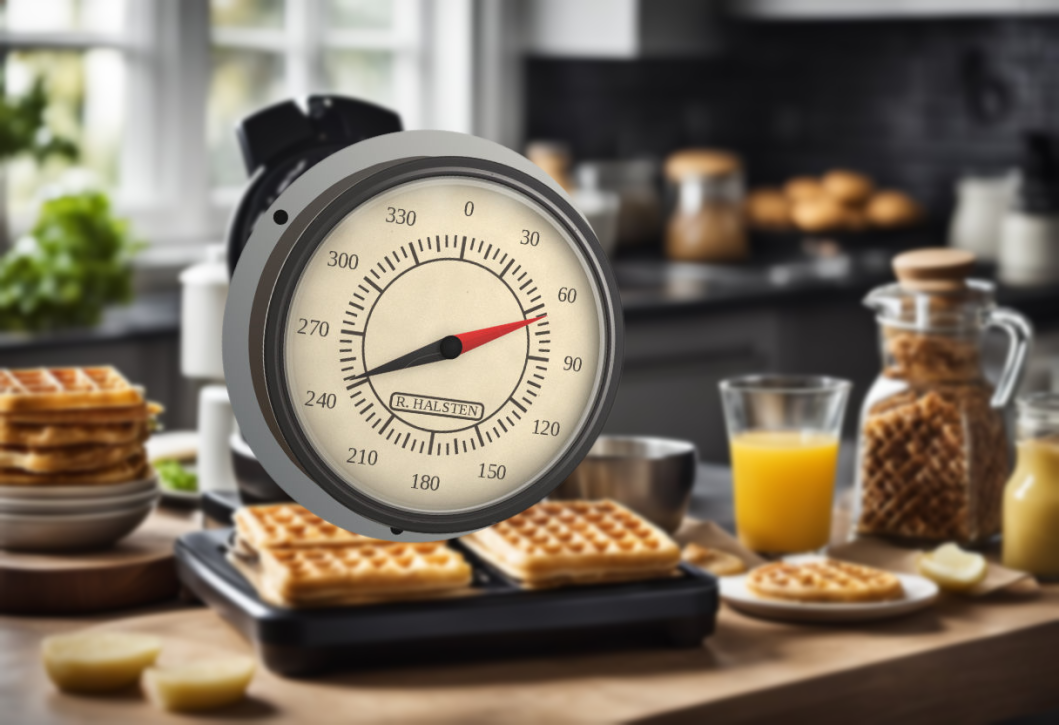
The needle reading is 65°
